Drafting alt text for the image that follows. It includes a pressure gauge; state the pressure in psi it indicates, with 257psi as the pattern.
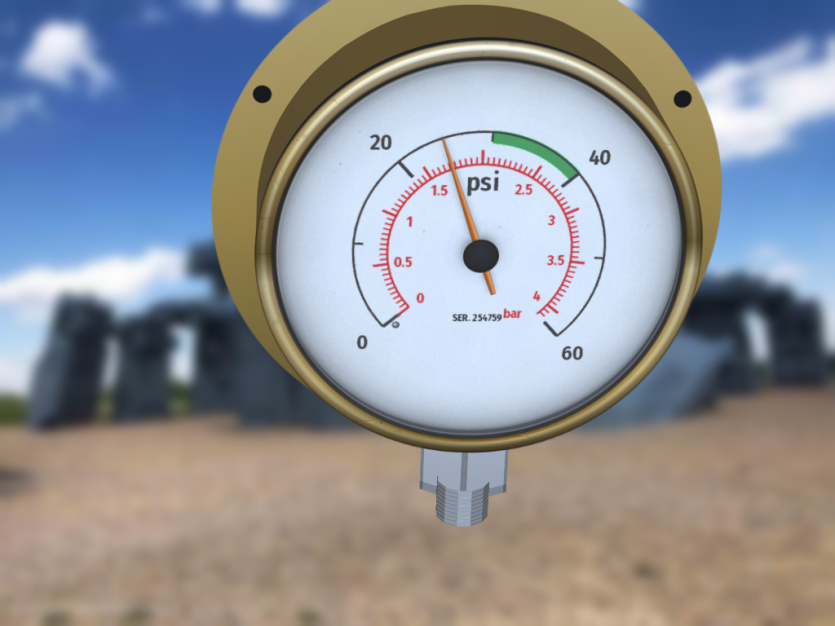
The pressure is 25psi
